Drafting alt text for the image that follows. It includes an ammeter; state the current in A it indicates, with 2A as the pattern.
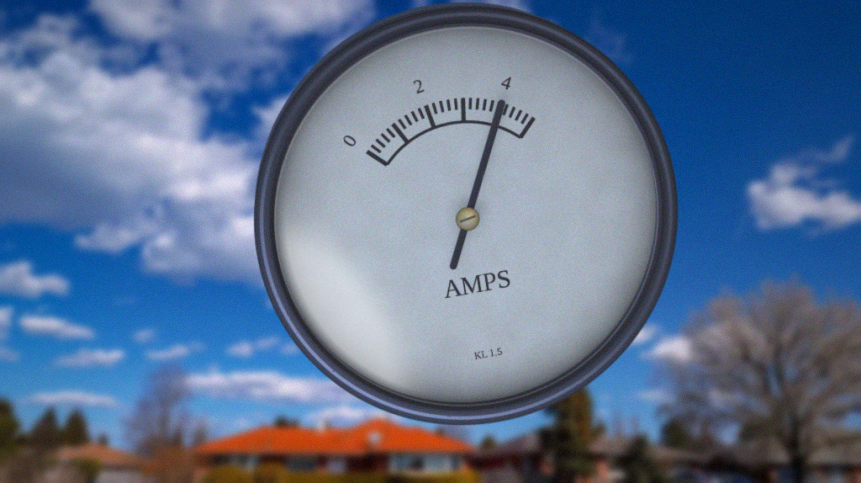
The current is 4A
